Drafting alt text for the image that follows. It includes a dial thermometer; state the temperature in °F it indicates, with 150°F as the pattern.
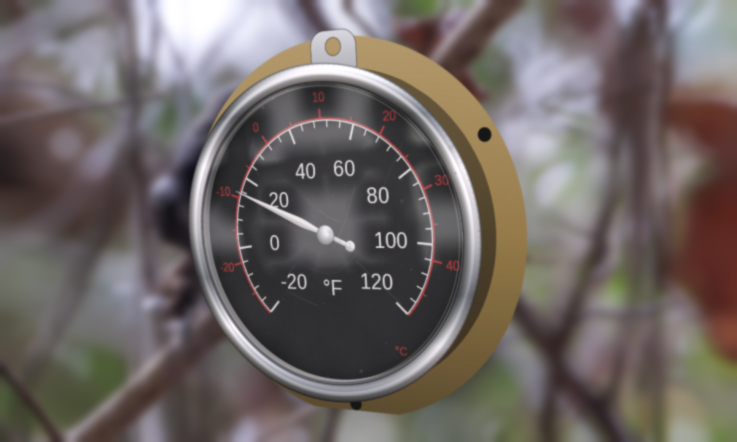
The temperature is 16°F
